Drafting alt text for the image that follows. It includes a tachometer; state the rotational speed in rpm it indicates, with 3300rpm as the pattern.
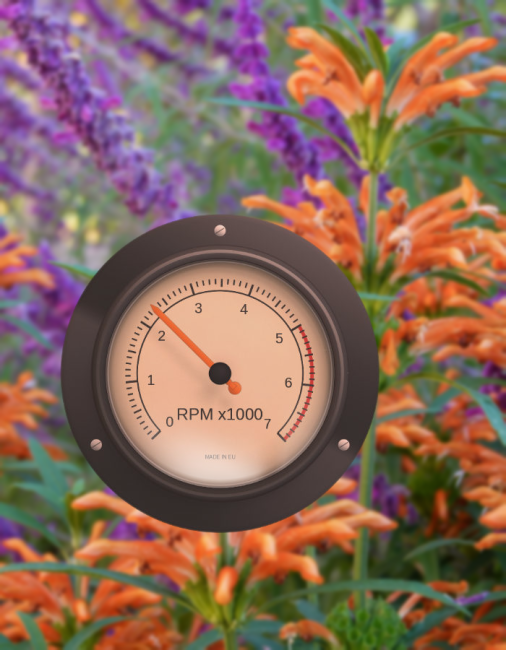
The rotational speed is 2300rpm
